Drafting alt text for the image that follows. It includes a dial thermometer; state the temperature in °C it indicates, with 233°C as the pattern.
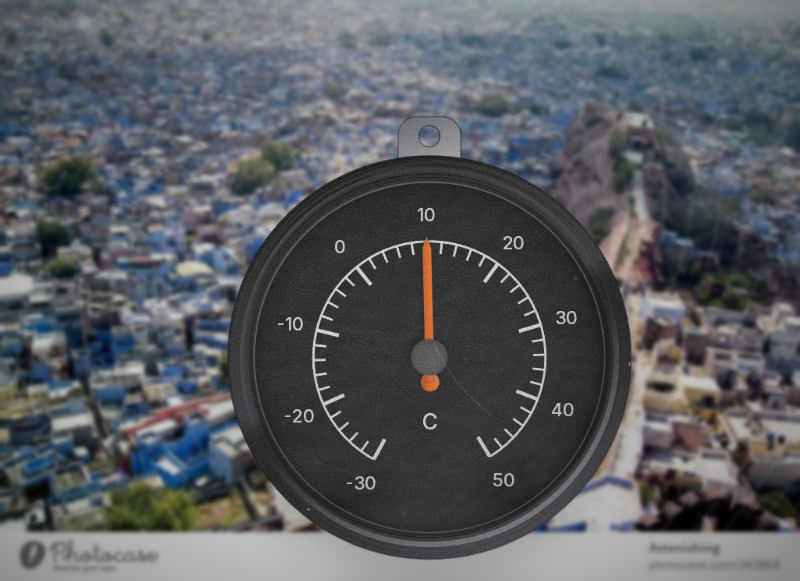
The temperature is 10°C
